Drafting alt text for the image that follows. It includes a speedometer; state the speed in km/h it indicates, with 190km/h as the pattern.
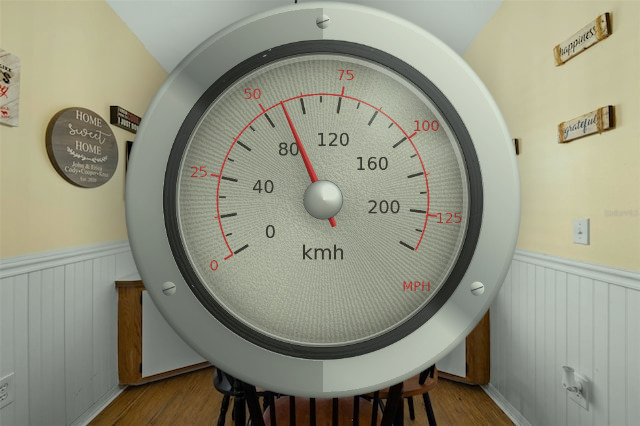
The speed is 90km/h
